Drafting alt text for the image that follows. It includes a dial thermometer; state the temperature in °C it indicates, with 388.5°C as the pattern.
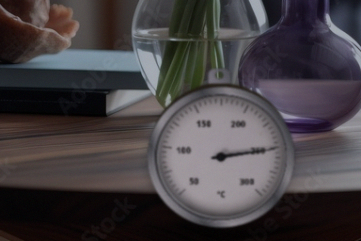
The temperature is 250°C
